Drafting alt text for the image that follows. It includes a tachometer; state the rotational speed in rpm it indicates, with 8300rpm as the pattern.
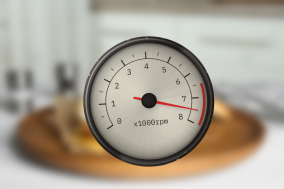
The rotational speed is 7500rpm
